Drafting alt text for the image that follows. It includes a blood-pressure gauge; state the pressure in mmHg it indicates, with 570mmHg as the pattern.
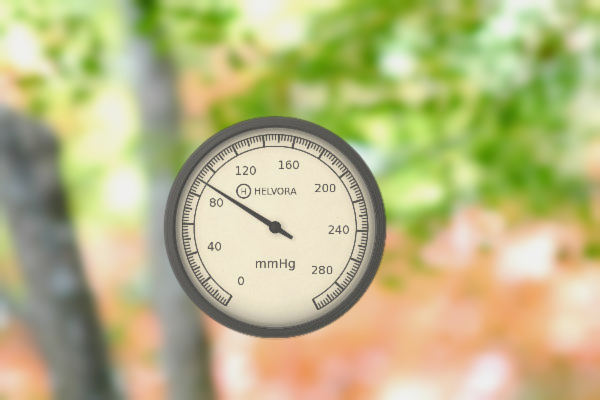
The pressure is 90mmHg
